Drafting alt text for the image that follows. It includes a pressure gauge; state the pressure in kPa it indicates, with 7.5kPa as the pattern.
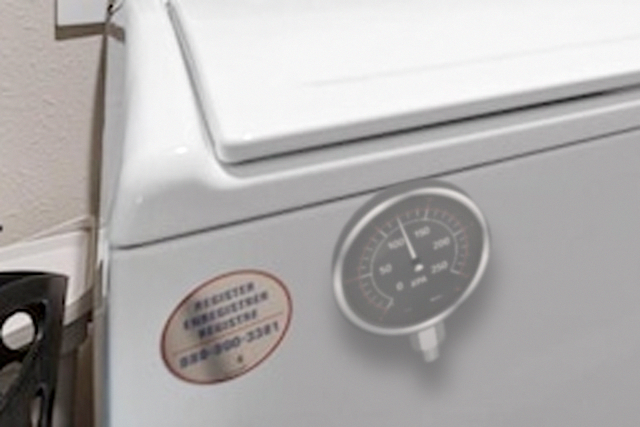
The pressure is 120kPa
